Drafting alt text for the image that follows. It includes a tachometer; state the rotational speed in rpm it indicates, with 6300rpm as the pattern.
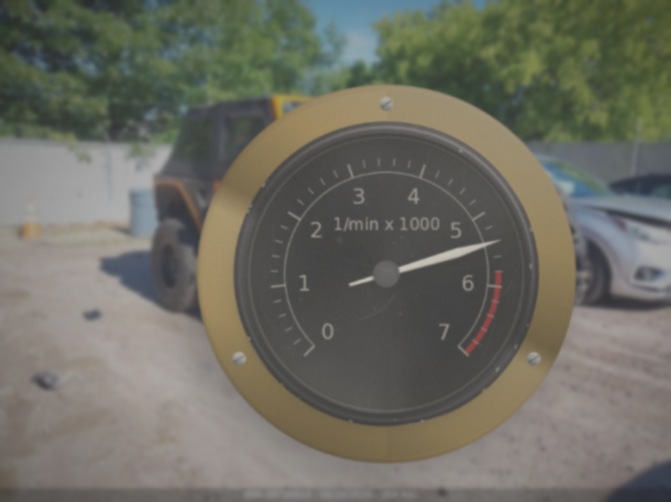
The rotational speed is 5400rpm
